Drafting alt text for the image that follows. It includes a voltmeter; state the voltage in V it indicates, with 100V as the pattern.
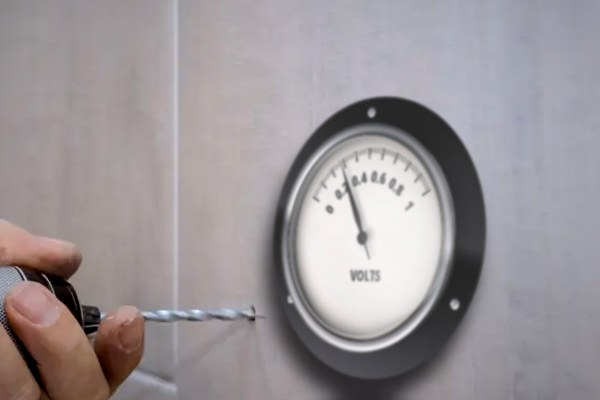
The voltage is 0.3V
